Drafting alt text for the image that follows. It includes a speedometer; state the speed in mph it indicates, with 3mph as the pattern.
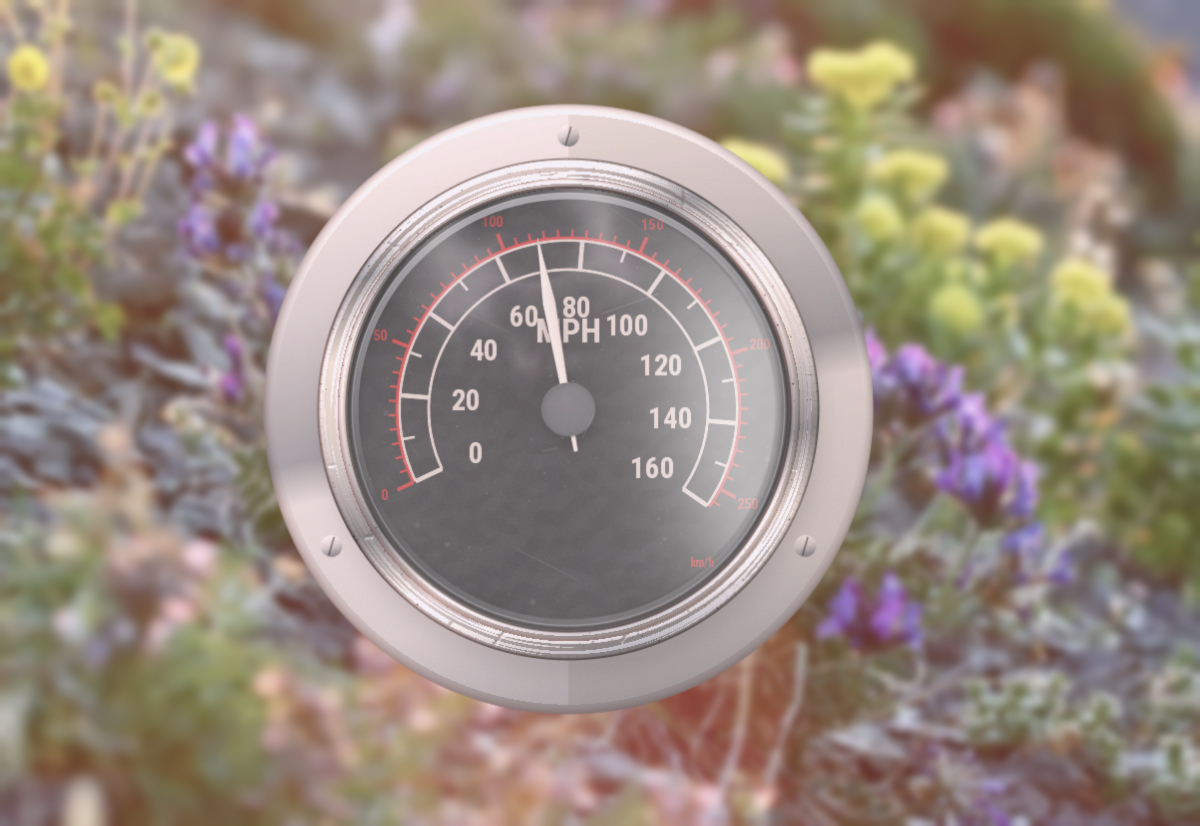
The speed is 70mph
